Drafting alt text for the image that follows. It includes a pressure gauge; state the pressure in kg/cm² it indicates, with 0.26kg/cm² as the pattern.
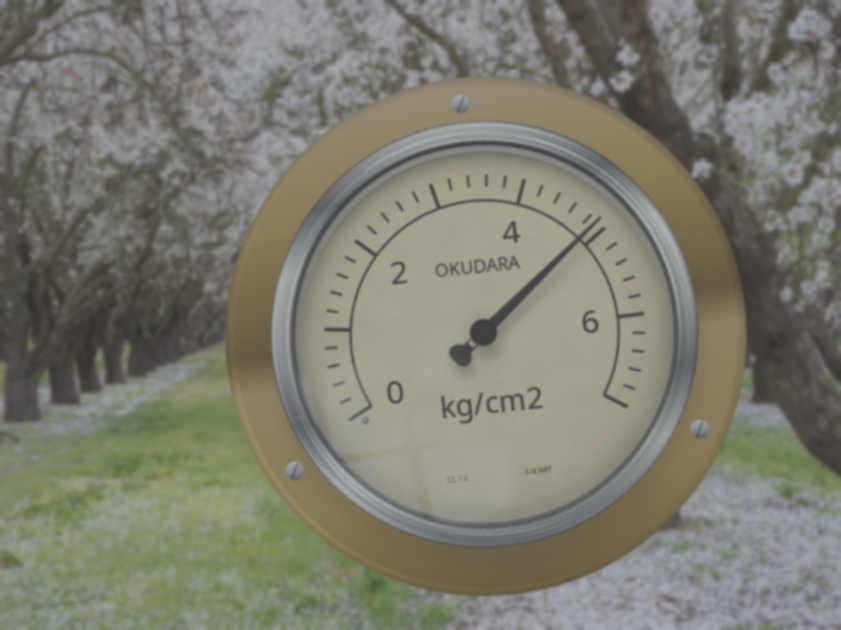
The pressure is 4.9kg/cm²
